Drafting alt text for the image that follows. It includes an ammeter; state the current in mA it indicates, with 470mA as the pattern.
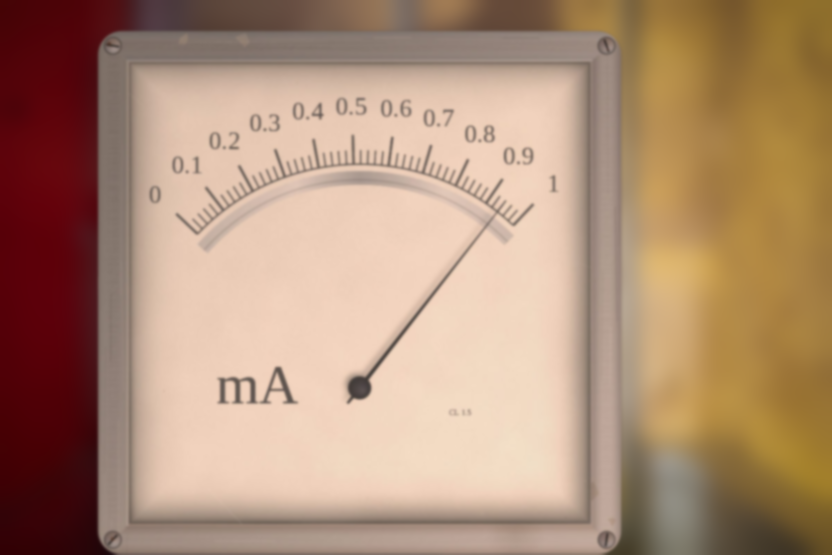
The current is 0.94mA
